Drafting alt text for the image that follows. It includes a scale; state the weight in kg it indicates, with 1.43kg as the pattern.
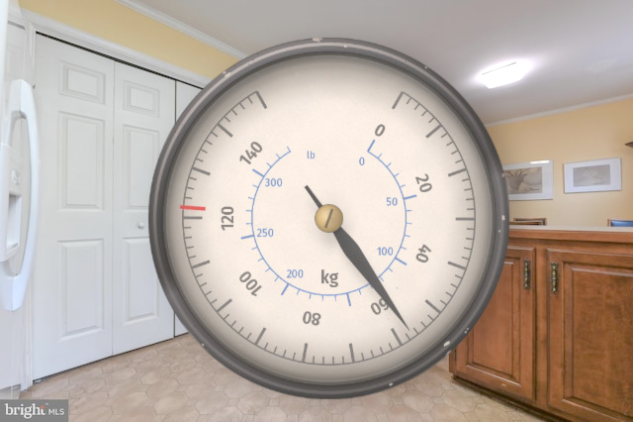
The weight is 57kg
